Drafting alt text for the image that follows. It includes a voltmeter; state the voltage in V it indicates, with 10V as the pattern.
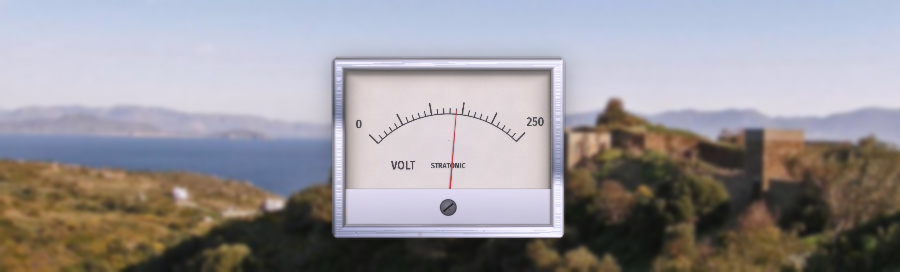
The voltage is 140V
